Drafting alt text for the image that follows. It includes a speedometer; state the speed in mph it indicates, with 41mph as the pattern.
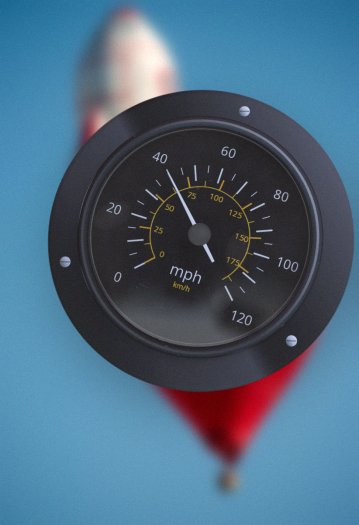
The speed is 40mph
